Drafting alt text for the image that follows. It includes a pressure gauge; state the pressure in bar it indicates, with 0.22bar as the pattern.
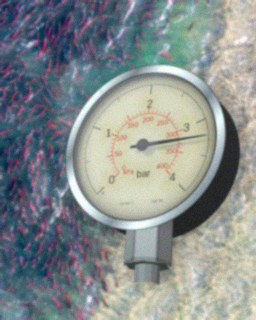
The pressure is 3.25bar
